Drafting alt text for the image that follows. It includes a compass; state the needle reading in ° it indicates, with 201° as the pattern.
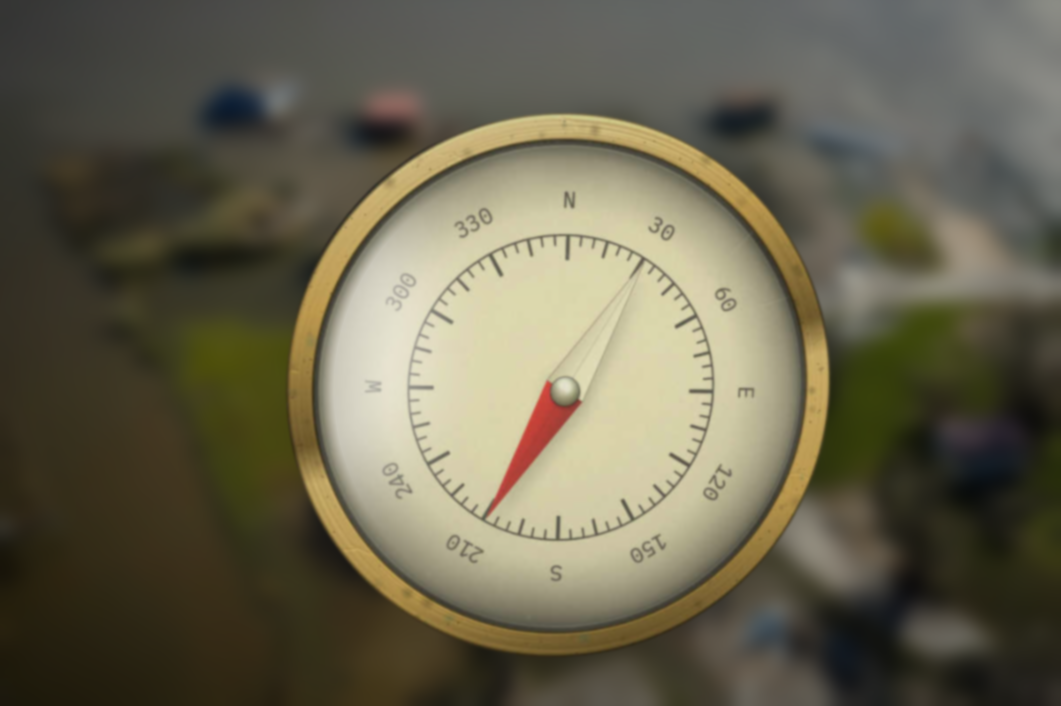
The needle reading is 210°
